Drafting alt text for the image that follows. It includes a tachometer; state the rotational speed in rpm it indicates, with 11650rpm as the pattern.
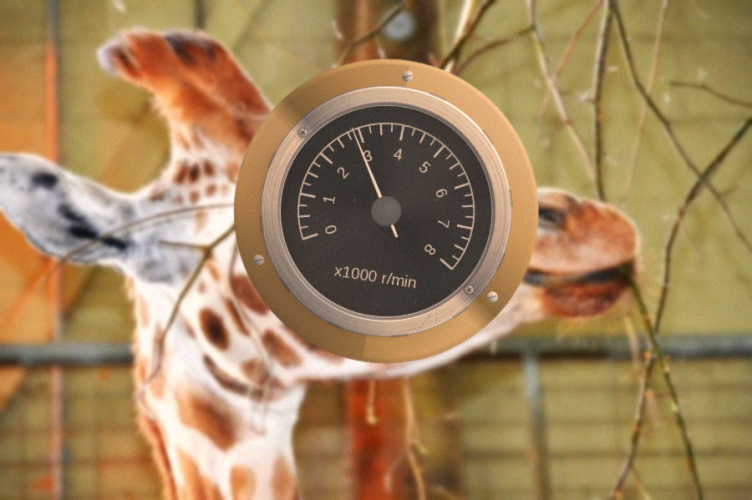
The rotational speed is 2875rpm
